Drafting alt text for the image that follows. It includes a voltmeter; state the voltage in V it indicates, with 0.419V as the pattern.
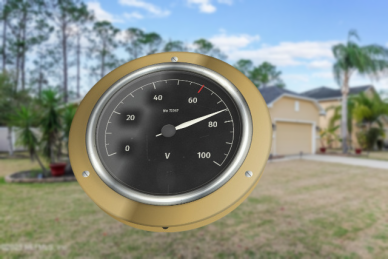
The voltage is 75V
